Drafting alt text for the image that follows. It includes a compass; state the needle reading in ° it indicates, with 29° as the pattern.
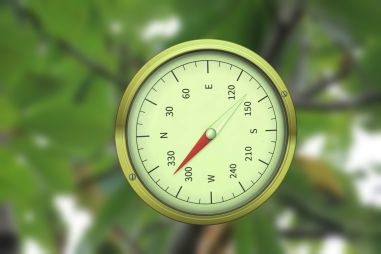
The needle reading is 315°
